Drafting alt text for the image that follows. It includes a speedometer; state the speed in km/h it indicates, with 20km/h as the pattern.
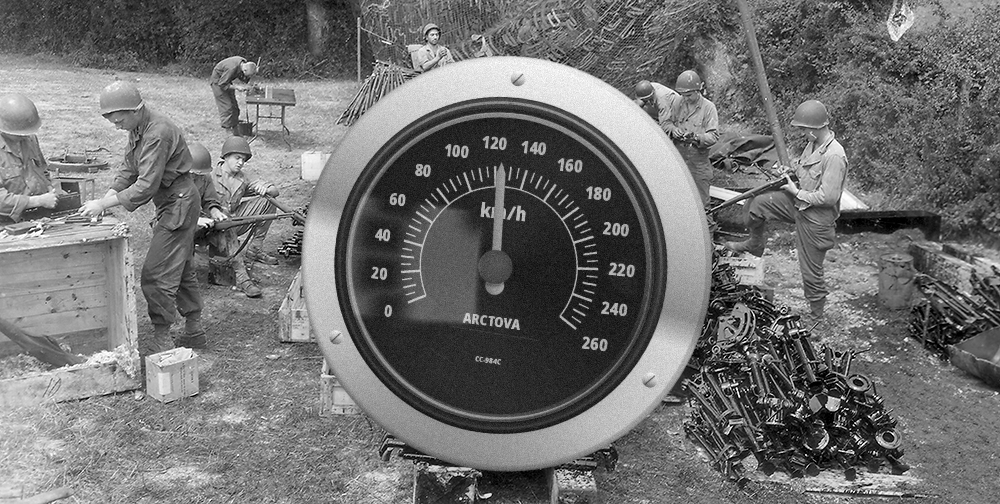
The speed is 125km/h
